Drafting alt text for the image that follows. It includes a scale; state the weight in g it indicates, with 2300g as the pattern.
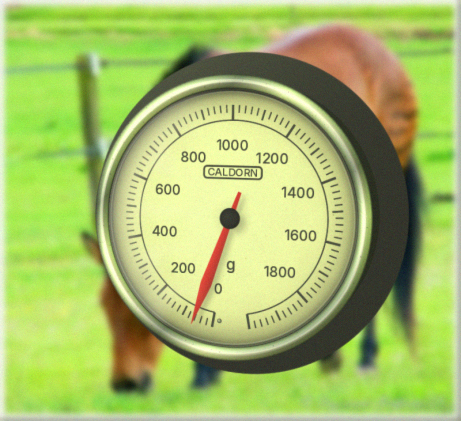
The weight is 60g
